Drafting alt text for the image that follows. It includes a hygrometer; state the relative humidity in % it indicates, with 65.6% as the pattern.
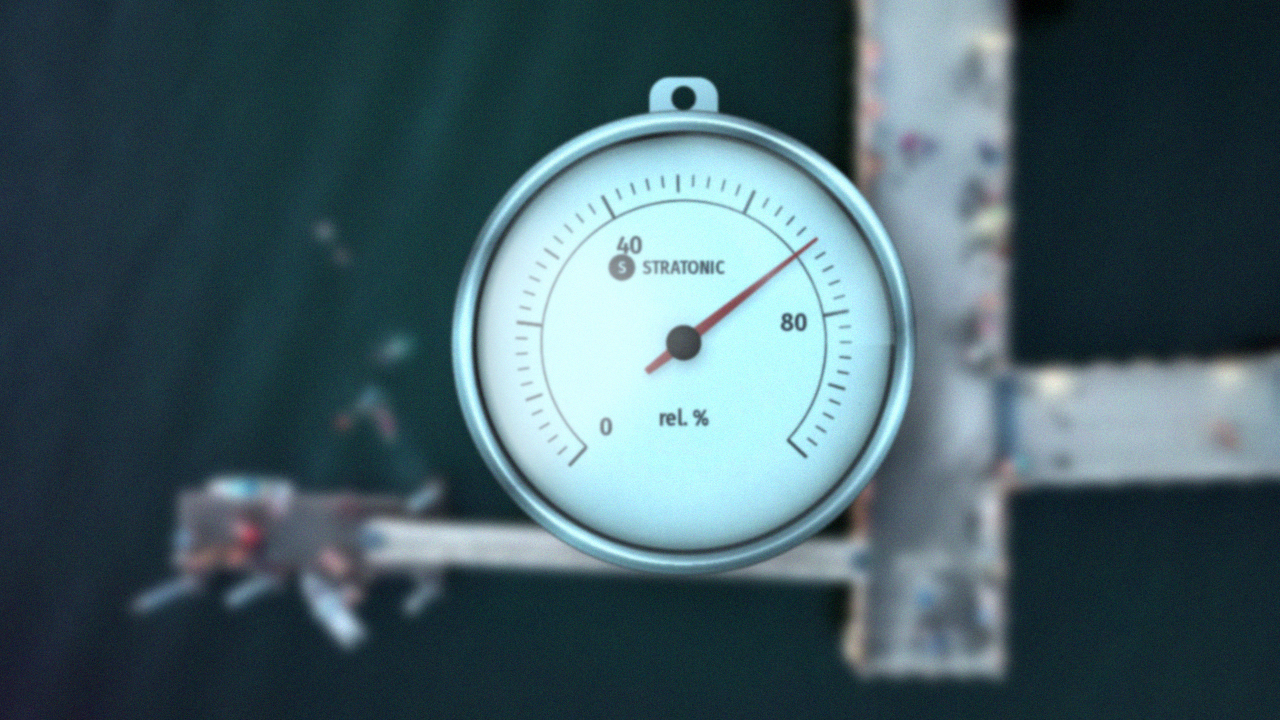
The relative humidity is 70%
